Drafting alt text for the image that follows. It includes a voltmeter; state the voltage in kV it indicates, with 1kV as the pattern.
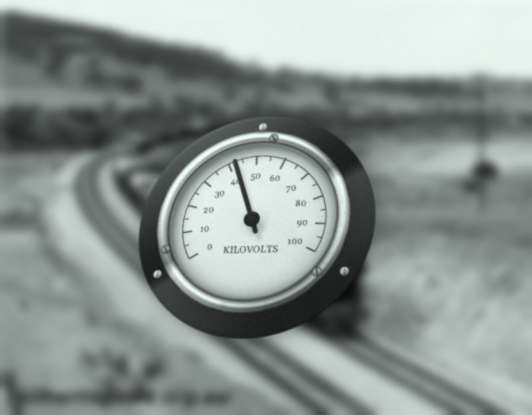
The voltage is 42.5kV
